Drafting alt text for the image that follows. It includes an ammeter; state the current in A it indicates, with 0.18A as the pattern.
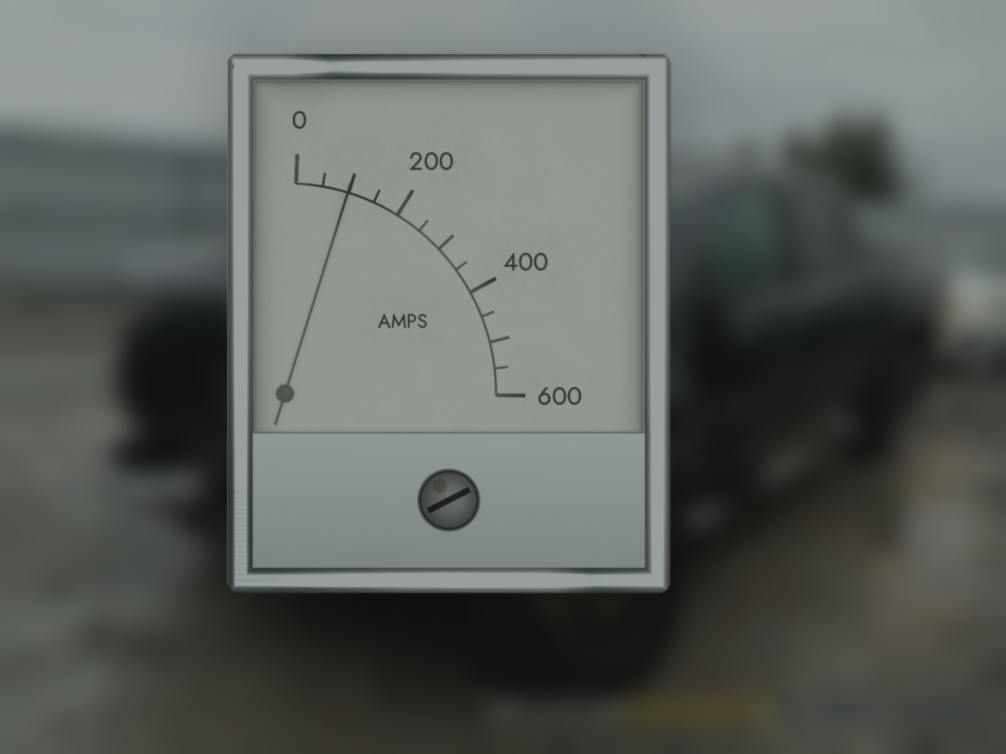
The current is 100A
